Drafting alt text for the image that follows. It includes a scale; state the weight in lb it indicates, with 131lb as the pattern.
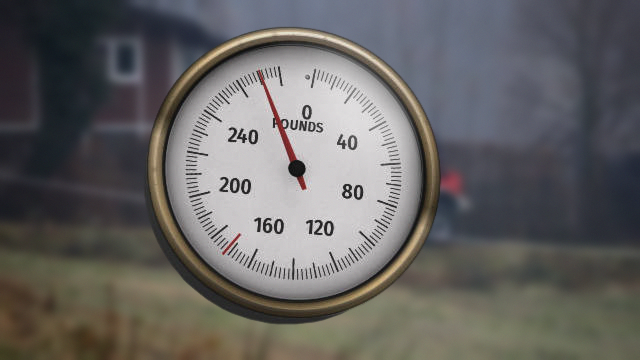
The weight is 270lb
